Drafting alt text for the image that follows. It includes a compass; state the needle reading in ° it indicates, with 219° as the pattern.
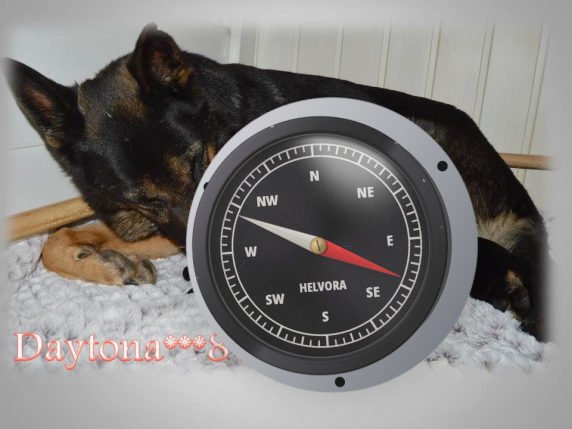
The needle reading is 115°
